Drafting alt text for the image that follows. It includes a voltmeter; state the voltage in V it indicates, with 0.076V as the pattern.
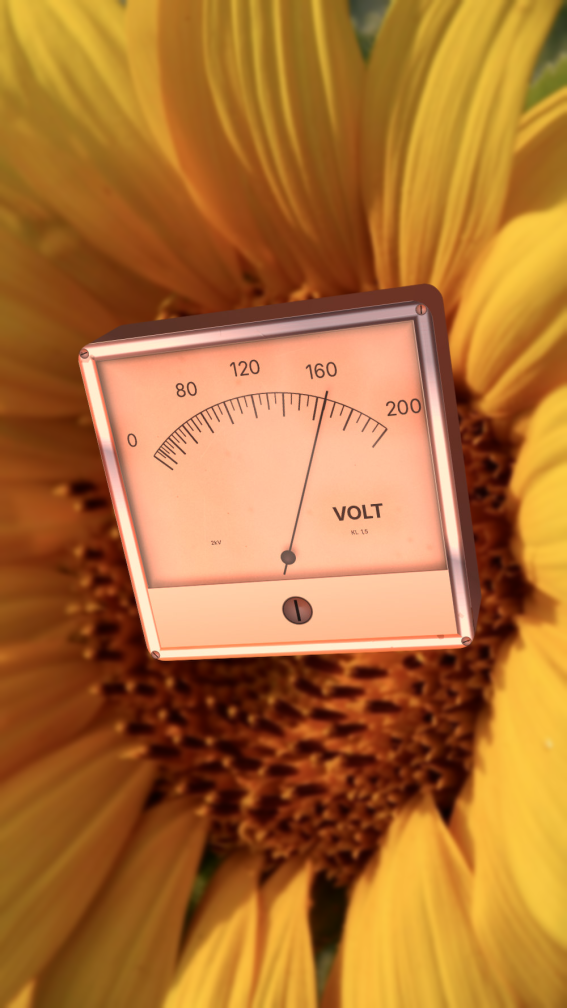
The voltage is 165V
